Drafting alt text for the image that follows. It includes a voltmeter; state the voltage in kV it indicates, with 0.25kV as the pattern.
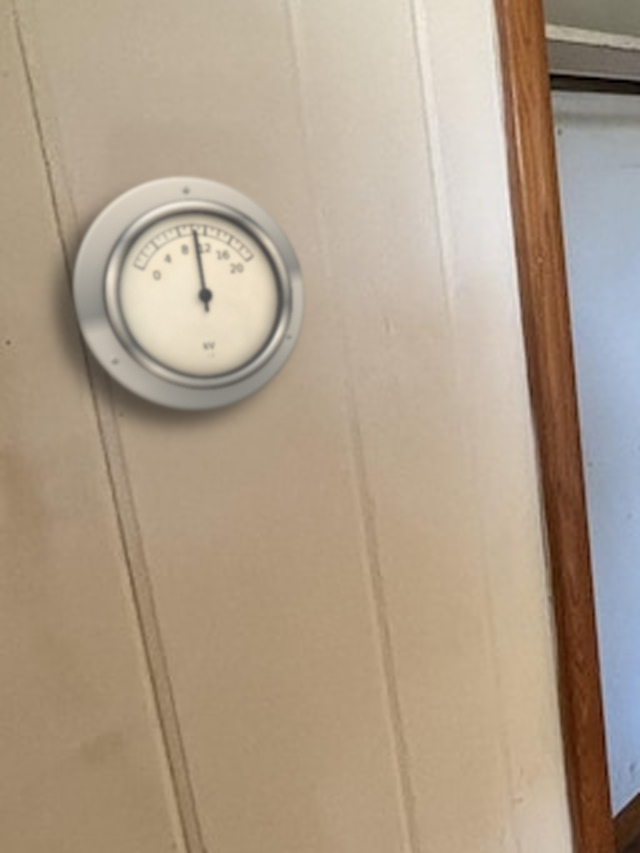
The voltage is 10kV
